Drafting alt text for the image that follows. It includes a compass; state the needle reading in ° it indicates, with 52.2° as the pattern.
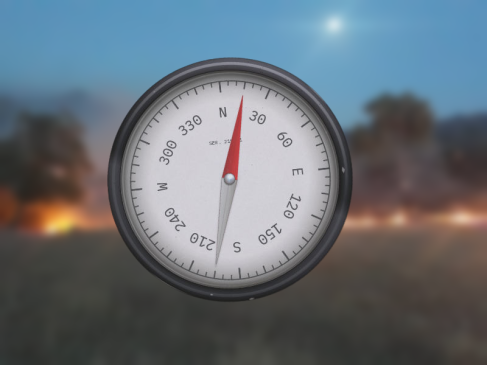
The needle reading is 15°
